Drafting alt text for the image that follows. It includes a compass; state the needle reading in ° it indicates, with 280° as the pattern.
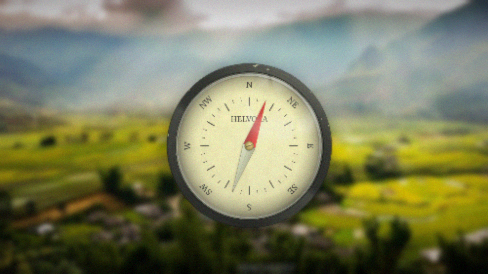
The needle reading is 20°
